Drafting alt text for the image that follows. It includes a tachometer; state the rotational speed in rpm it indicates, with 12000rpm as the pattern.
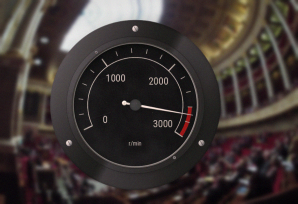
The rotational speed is 2700rpm
